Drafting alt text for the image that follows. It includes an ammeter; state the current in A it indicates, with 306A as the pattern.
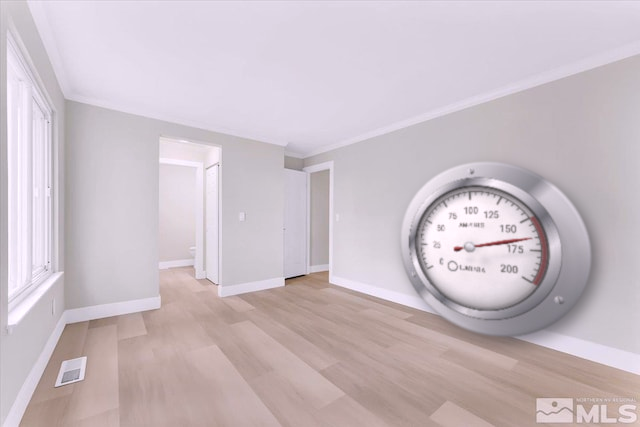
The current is 165A
